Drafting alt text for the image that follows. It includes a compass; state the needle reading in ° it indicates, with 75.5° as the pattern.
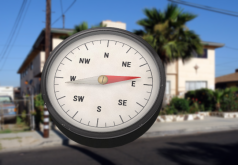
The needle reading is 80°
